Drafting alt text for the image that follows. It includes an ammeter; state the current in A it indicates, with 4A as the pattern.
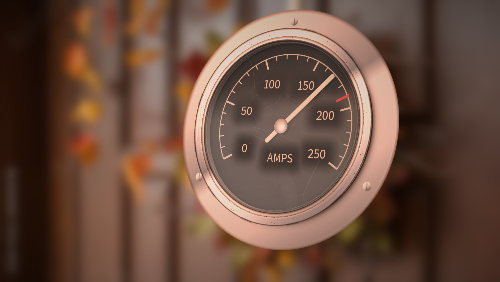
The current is 170A
